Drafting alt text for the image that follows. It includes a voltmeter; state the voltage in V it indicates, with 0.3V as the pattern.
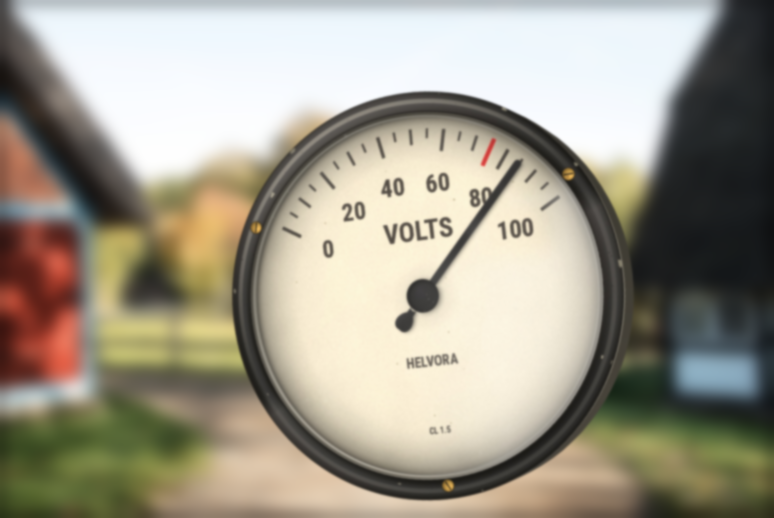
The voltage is 85V
